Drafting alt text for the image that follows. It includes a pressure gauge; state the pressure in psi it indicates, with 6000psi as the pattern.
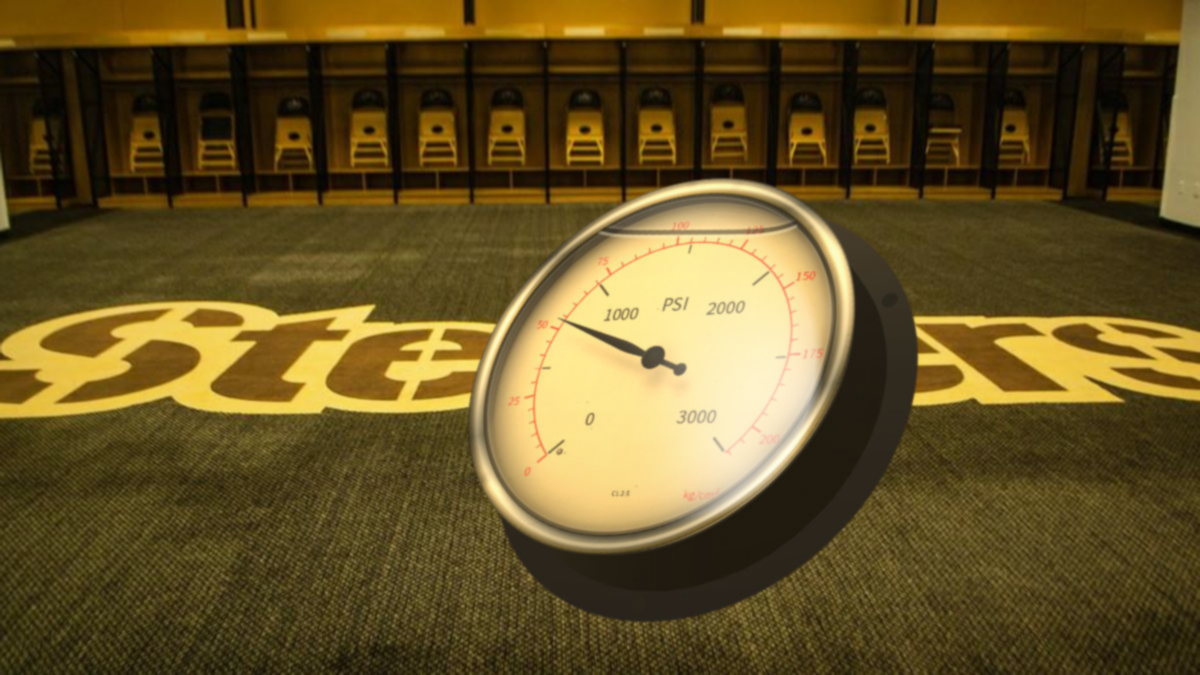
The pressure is 750psi
